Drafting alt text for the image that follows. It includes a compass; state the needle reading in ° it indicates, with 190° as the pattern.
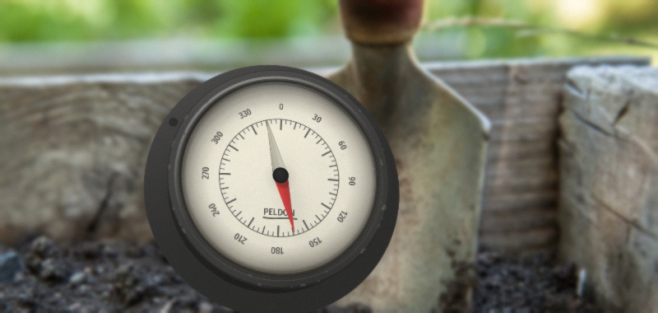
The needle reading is 165°
